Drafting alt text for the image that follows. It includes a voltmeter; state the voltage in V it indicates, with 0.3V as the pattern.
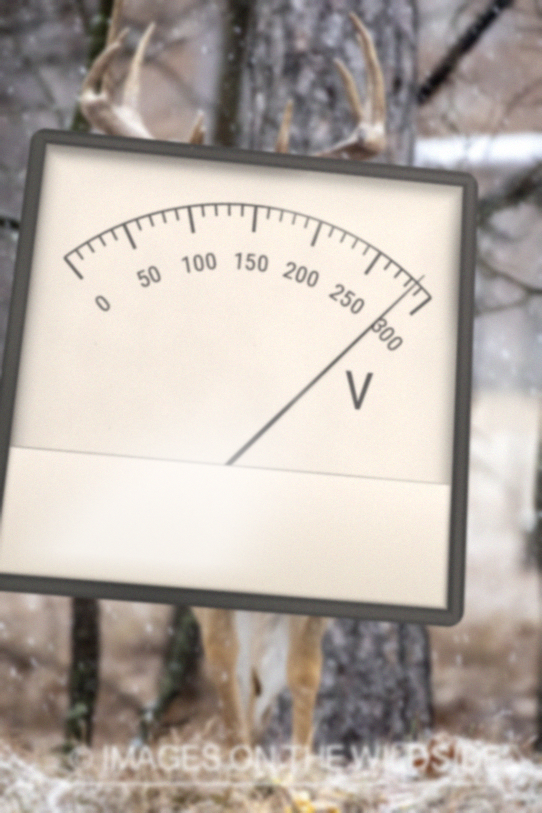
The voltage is 285V
